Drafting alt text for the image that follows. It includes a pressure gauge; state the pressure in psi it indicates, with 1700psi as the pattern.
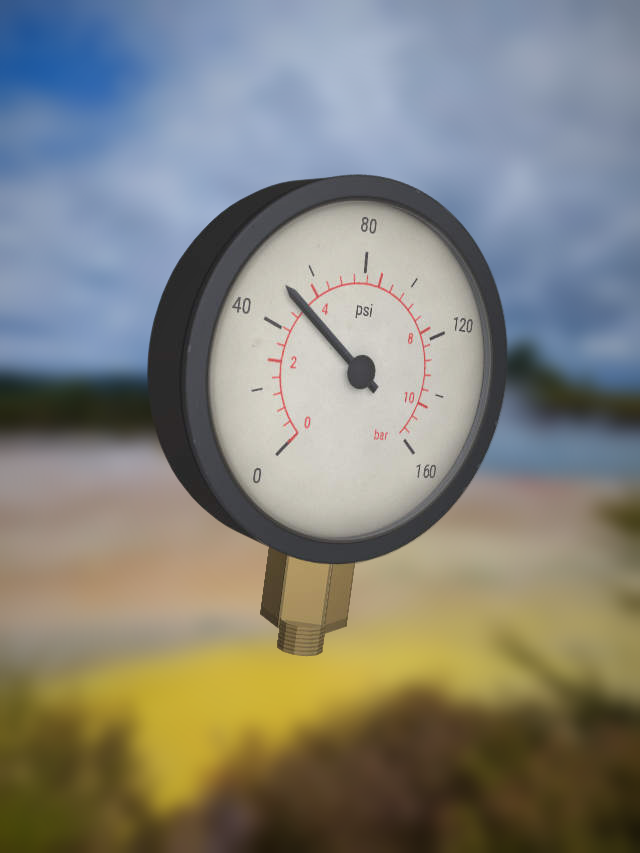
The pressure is 50psi
